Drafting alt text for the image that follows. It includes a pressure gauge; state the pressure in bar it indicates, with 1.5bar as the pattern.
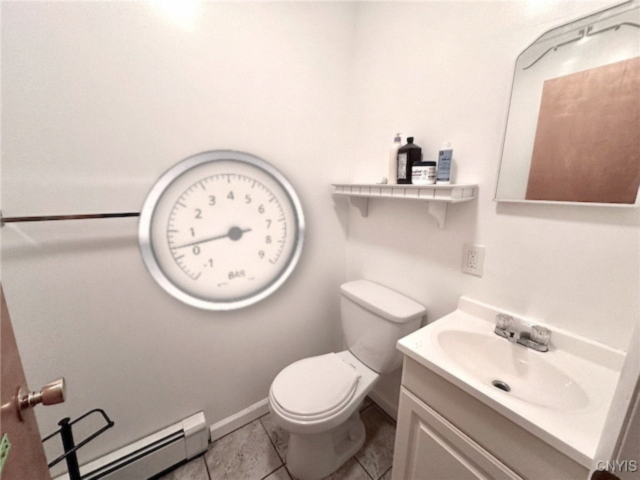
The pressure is 0.4bar
